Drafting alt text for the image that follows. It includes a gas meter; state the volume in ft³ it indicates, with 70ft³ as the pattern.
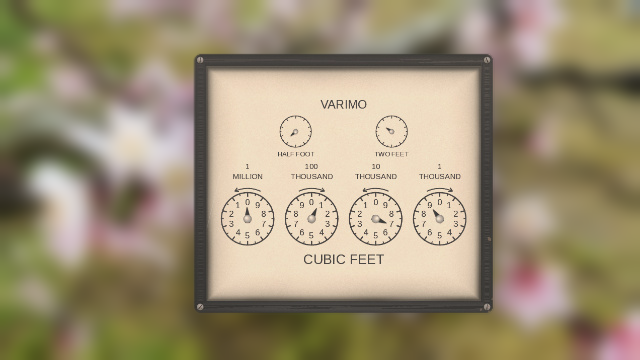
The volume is 6900ft³
